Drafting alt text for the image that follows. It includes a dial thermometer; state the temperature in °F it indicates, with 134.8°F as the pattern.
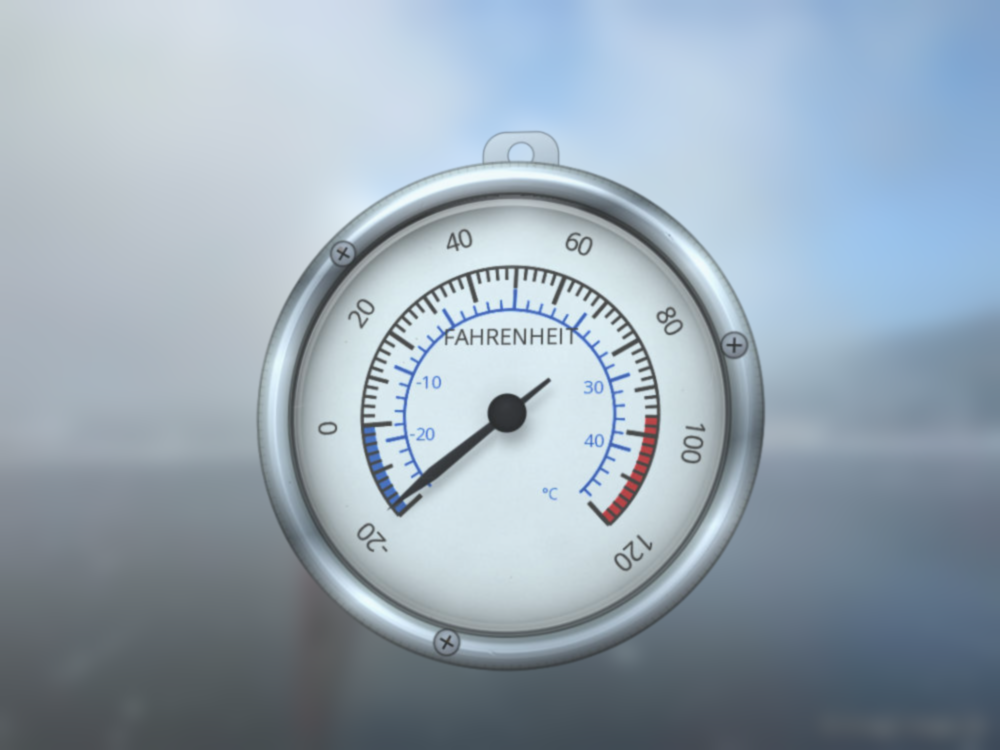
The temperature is -18°F
